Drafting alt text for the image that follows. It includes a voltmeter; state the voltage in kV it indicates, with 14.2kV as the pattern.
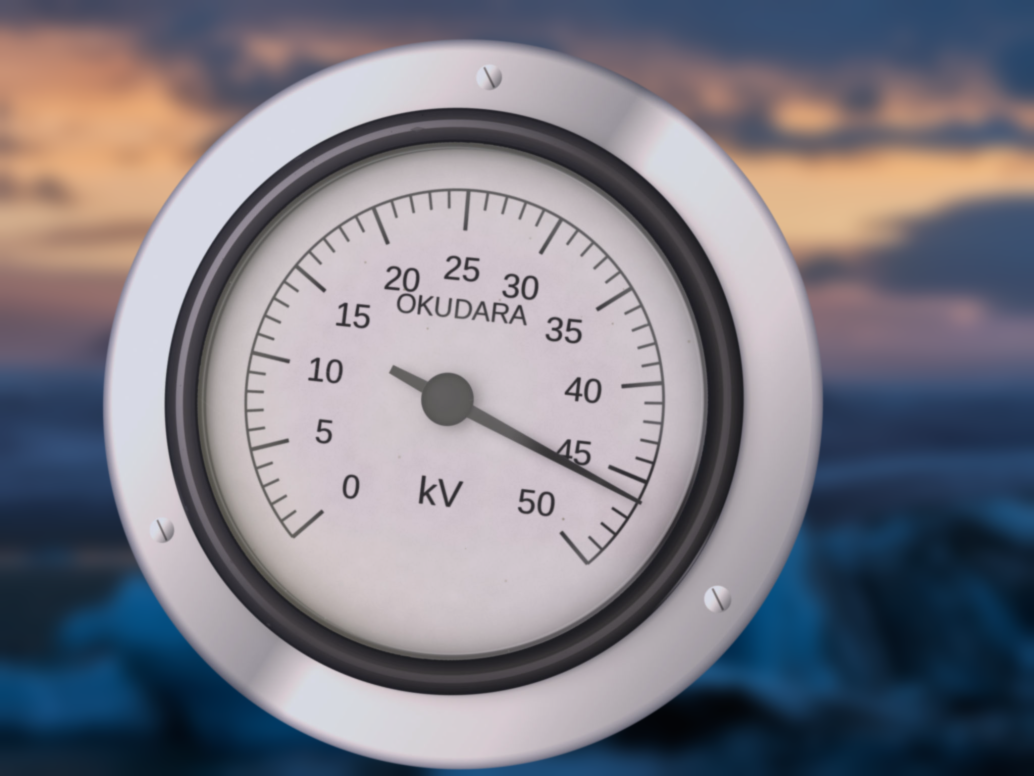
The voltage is 46kV
